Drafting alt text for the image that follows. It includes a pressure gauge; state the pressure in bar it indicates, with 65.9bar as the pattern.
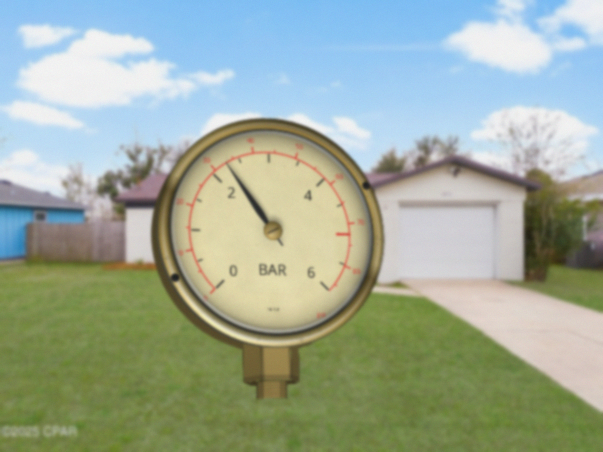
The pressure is 2.25bar
